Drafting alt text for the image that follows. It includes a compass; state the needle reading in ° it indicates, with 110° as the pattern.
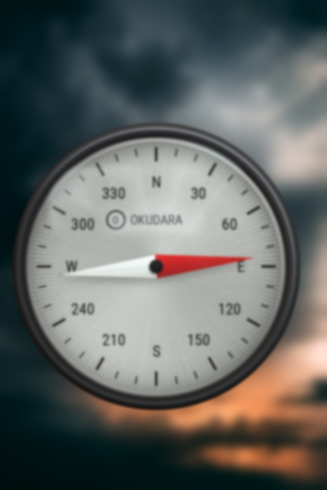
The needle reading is 85°
